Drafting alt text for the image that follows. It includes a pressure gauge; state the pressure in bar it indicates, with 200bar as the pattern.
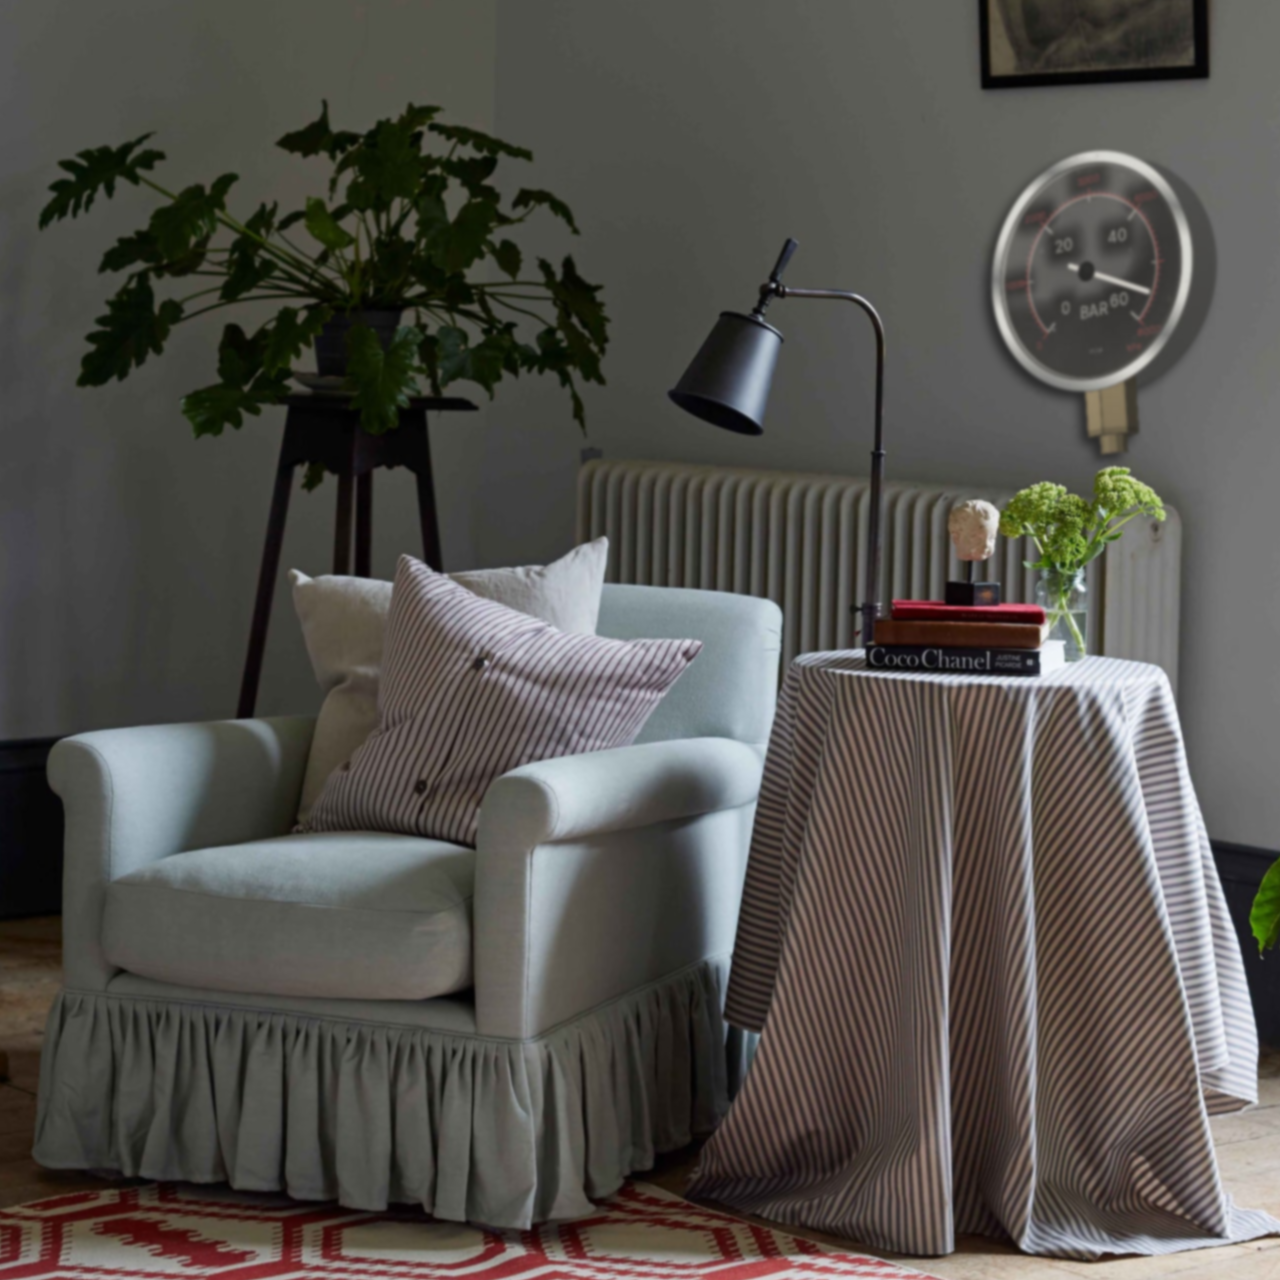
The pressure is 55bar
